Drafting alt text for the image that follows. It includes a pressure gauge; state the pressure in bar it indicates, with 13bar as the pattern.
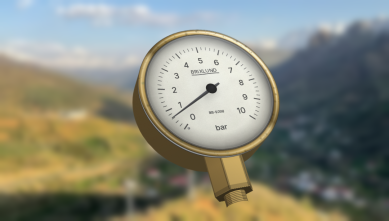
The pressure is 0.6bar
